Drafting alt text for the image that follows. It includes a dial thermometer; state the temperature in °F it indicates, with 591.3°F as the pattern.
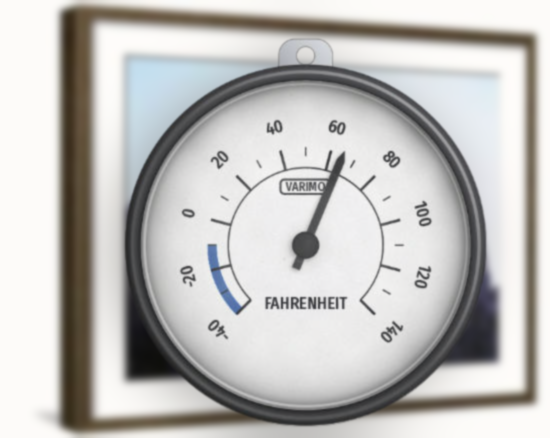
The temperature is 65°F
